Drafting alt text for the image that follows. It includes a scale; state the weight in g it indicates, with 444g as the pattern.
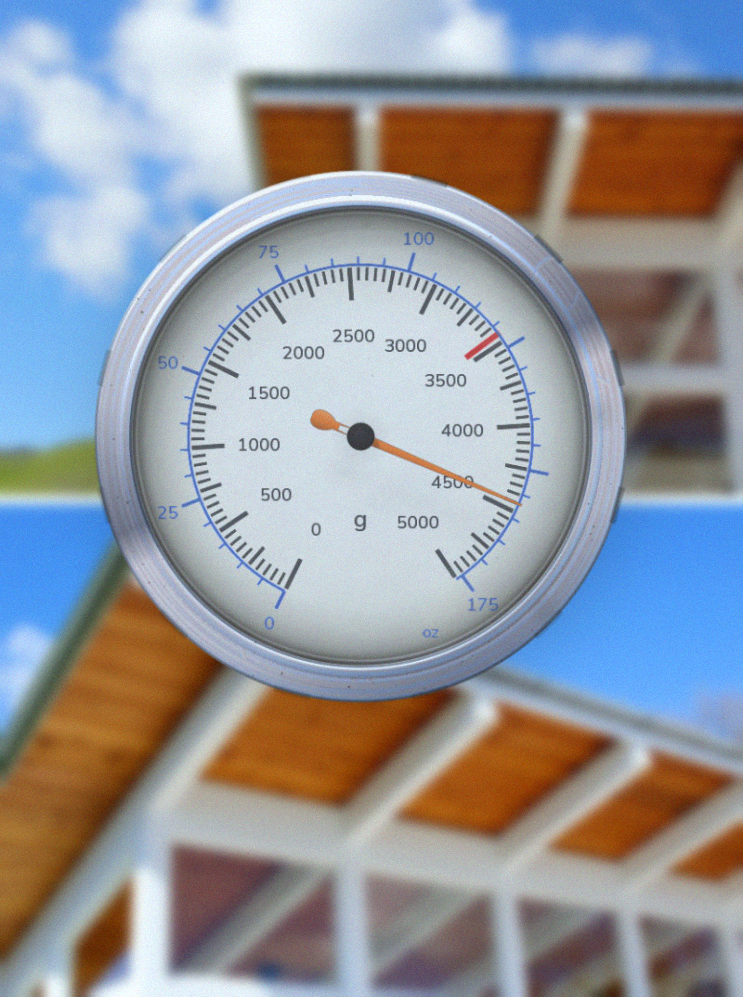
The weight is 4450g
